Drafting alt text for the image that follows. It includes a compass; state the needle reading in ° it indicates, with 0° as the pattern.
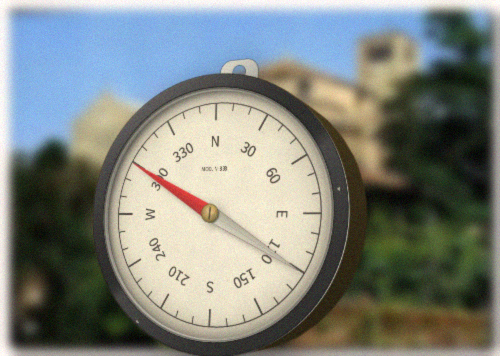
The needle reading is 300°
